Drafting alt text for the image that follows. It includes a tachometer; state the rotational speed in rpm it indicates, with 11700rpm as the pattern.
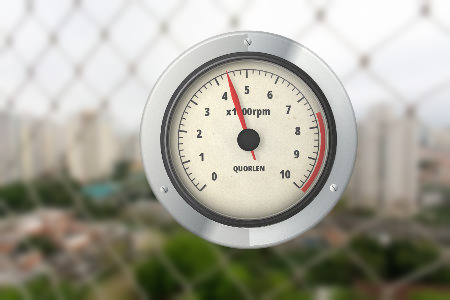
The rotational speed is 4400rpm
